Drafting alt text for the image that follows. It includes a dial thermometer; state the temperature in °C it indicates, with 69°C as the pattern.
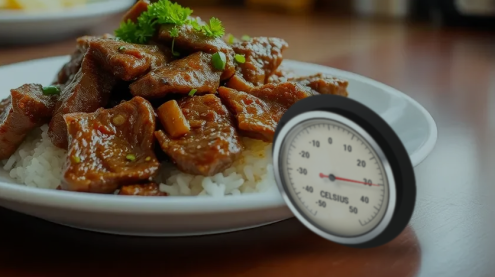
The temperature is 30°C
